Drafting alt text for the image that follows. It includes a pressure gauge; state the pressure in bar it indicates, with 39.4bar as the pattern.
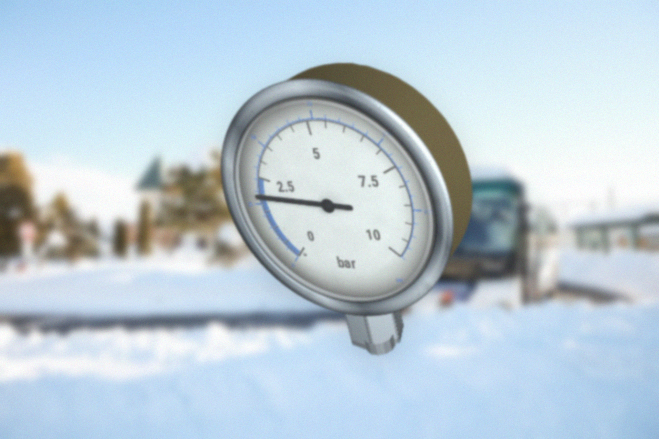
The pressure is 2bar
